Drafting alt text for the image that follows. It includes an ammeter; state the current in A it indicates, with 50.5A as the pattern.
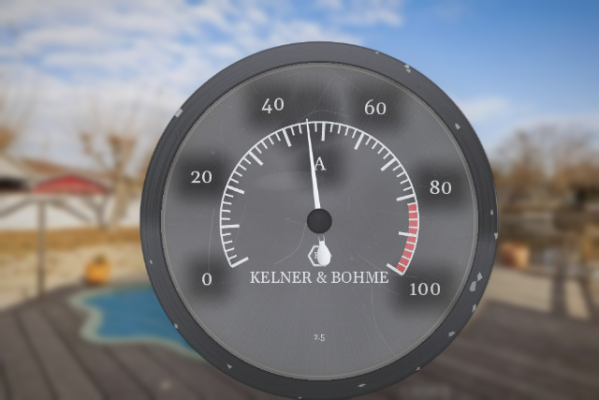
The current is 46A
